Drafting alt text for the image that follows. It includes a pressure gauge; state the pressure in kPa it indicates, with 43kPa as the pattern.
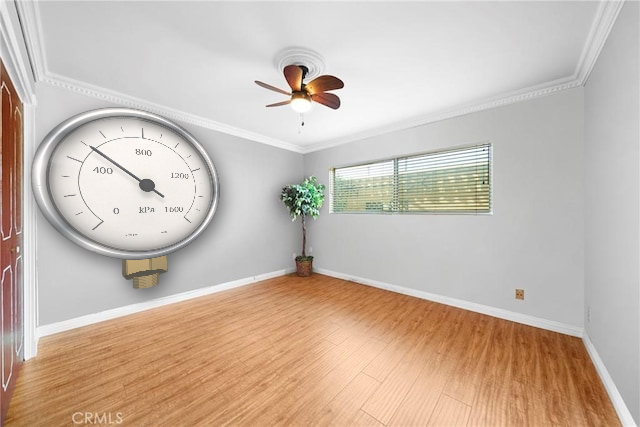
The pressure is 500kPa
